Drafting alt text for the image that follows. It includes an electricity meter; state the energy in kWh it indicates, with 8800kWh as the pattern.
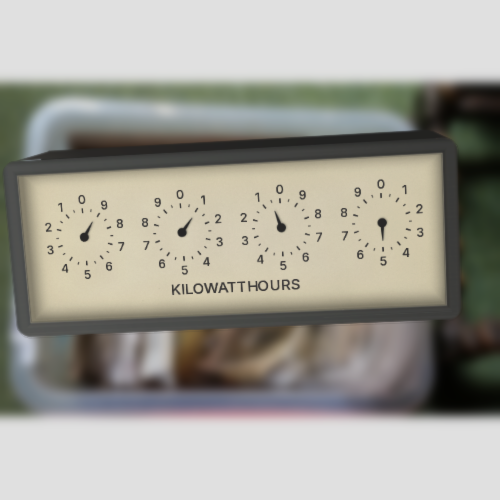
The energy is 9105kWh
